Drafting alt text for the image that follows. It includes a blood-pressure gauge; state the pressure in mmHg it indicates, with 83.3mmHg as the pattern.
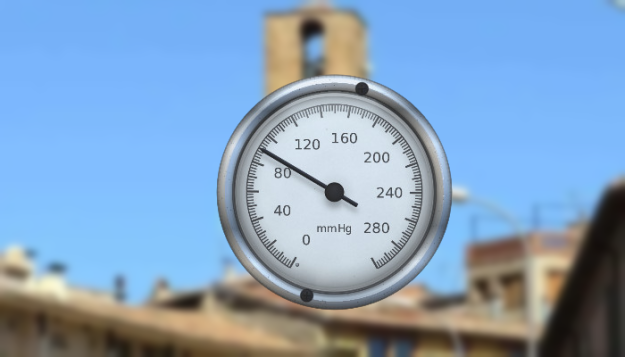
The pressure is 90mmHg
